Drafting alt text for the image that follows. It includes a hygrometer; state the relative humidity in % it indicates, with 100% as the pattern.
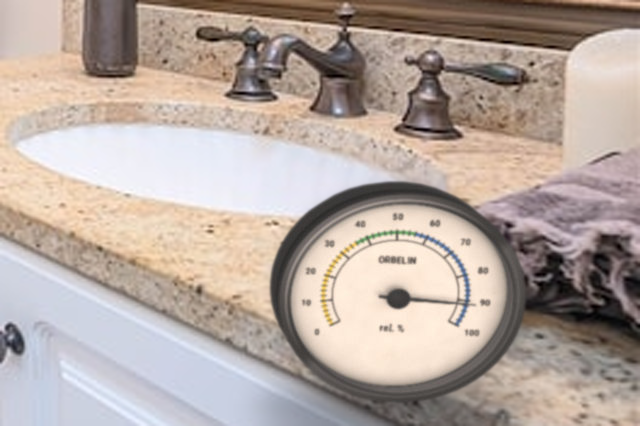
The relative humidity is 90%
